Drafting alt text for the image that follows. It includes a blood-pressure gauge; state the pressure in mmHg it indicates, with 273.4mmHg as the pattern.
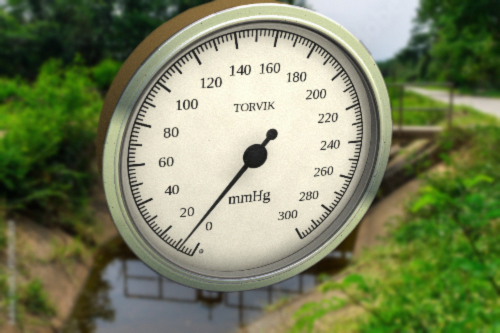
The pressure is 10mmHg
